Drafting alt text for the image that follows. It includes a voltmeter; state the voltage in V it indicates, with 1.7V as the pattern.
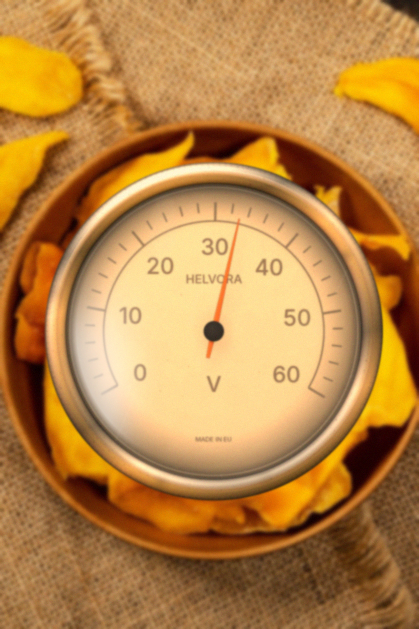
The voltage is 33V
